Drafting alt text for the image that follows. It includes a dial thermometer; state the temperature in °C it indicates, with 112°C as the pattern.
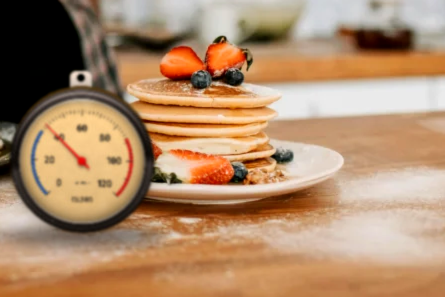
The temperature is 40°C
